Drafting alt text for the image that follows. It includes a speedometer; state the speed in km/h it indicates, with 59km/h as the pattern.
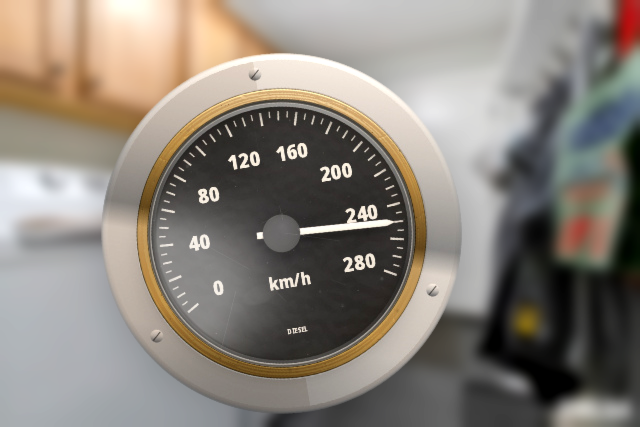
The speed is 250km/h
